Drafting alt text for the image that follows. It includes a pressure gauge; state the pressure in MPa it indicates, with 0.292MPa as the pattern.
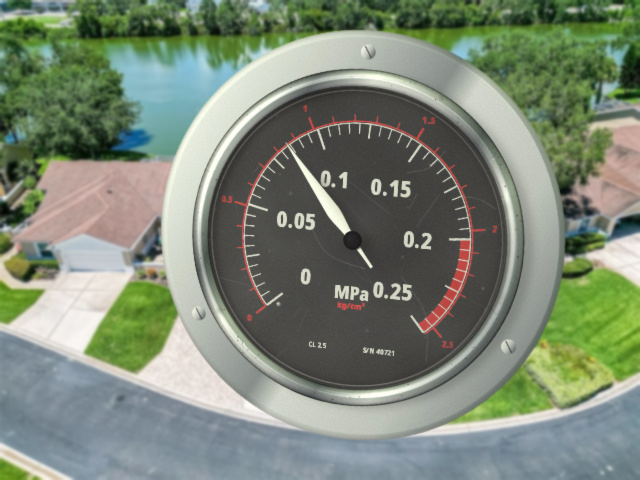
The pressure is 0.085MPa
